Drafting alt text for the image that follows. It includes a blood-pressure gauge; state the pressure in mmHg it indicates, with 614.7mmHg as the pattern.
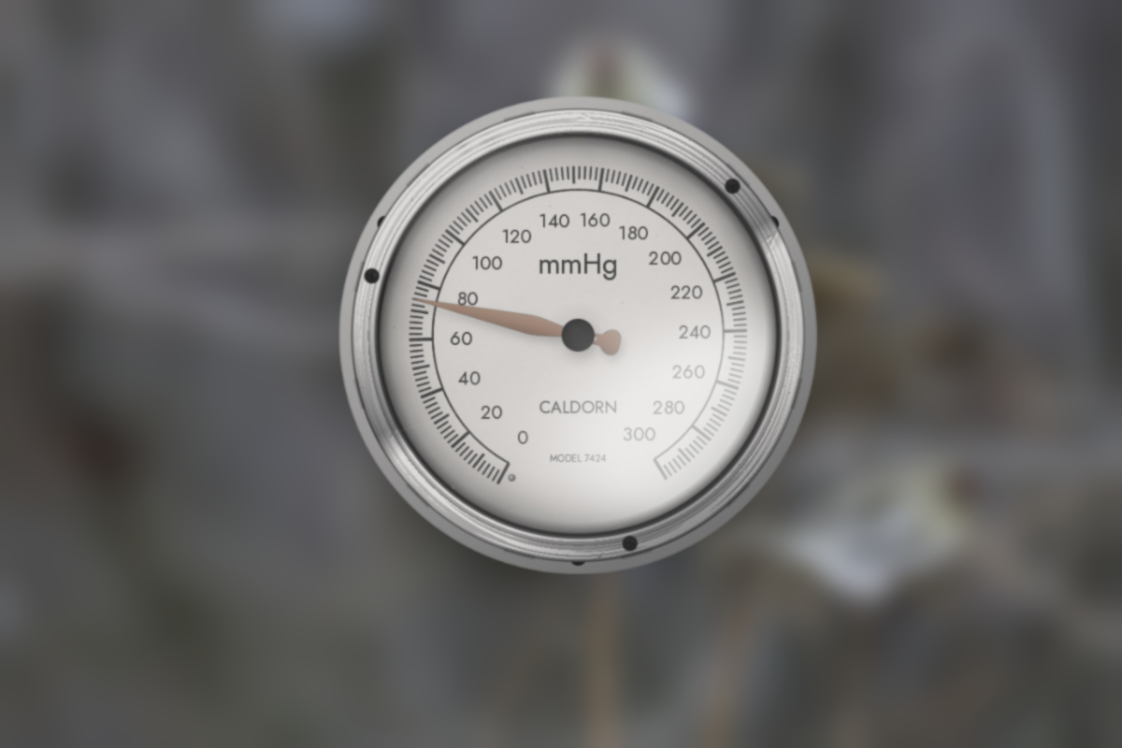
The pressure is 74mmHg
